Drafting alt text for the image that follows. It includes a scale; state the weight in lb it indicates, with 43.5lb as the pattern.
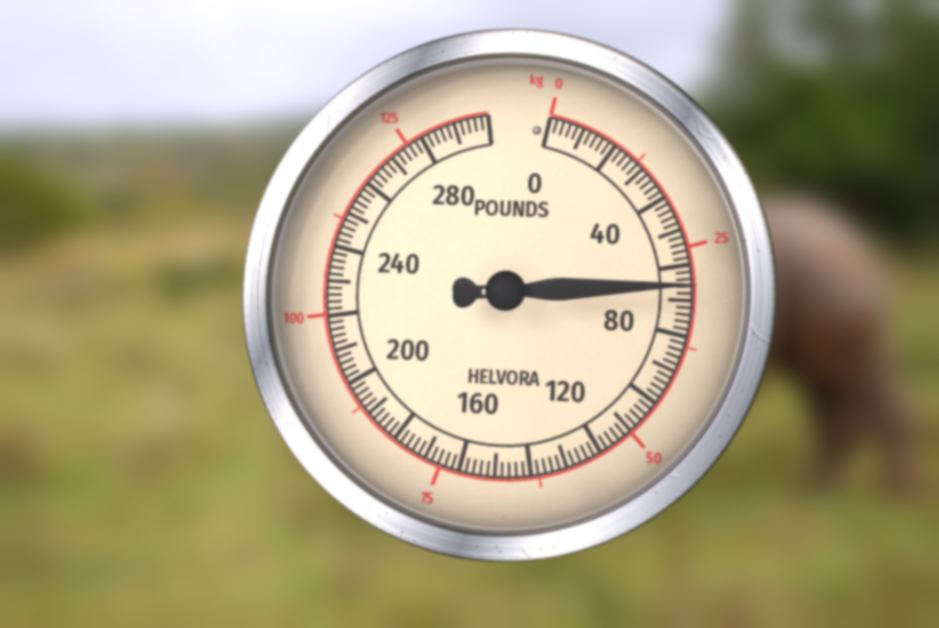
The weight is 66lb
